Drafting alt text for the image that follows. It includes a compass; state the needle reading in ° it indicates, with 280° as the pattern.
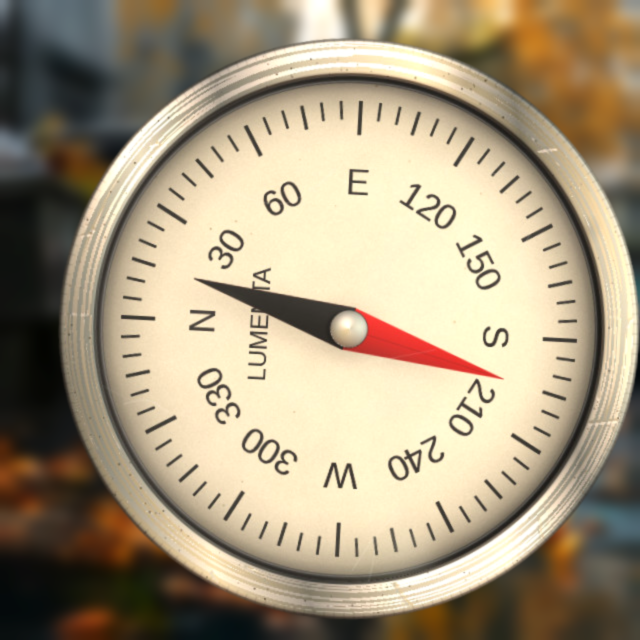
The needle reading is 195°
